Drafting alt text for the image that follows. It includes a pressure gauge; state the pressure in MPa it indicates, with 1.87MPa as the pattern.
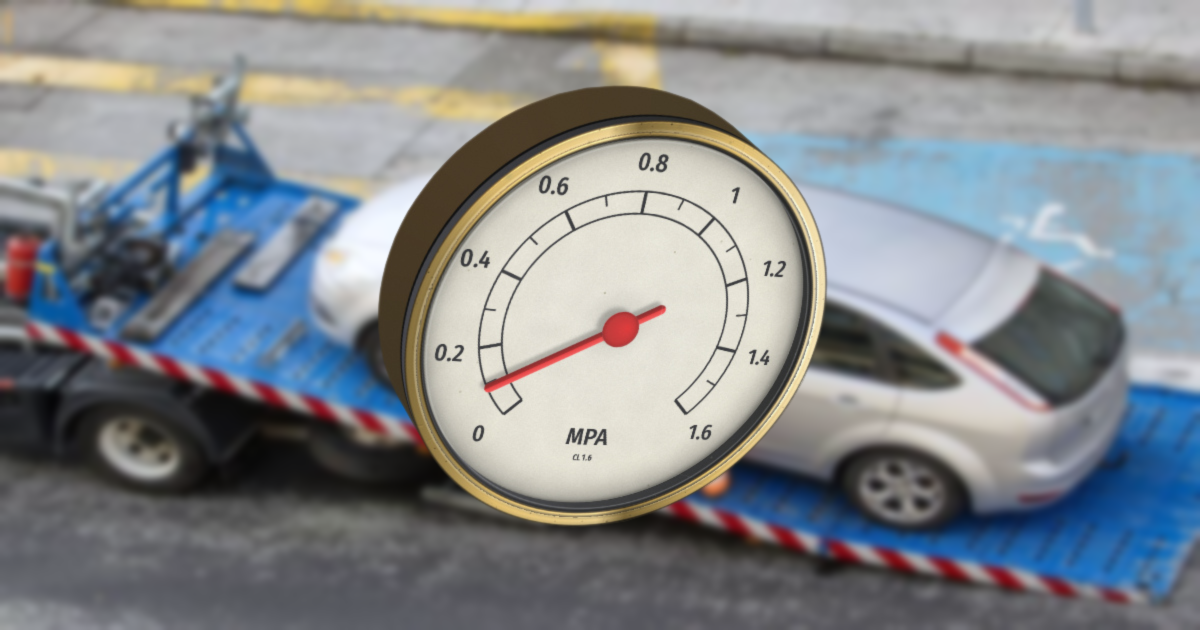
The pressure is 0.1MPa
